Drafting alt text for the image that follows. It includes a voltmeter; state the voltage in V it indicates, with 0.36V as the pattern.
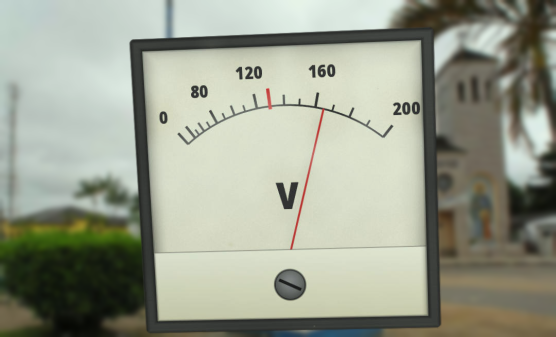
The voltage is 165V
